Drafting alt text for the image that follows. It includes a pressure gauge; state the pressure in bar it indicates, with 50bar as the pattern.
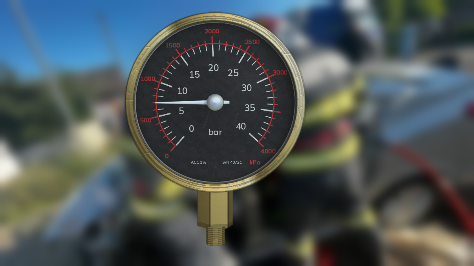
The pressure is 7bar
